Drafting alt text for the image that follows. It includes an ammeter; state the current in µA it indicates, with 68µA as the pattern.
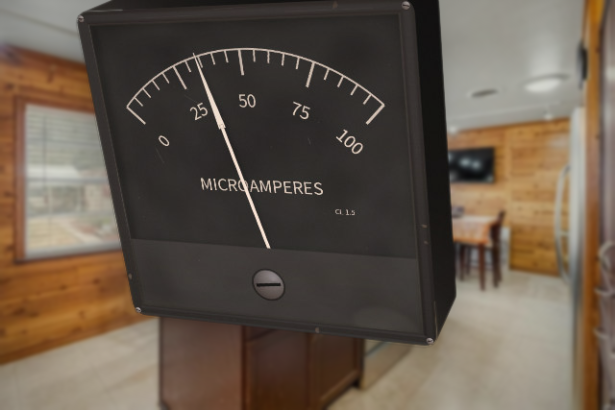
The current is 35µA
